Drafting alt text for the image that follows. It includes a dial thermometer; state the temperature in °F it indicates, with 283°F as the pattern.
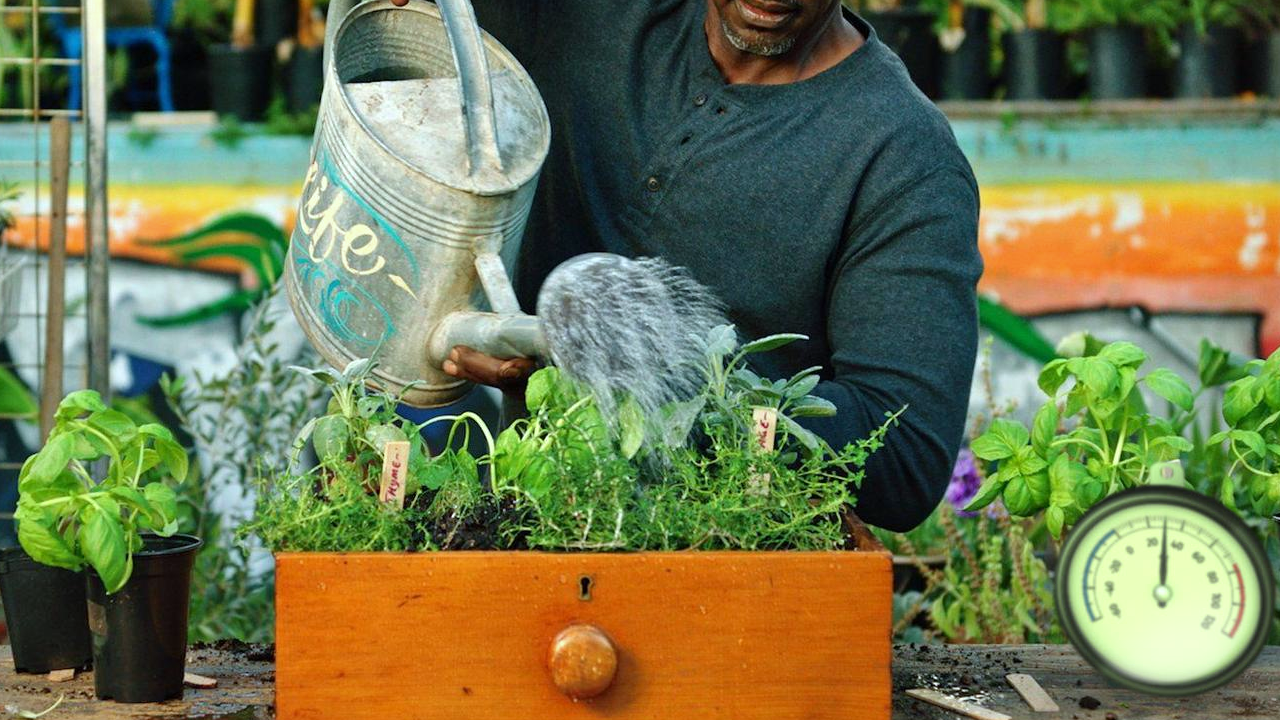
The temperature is 30°F
